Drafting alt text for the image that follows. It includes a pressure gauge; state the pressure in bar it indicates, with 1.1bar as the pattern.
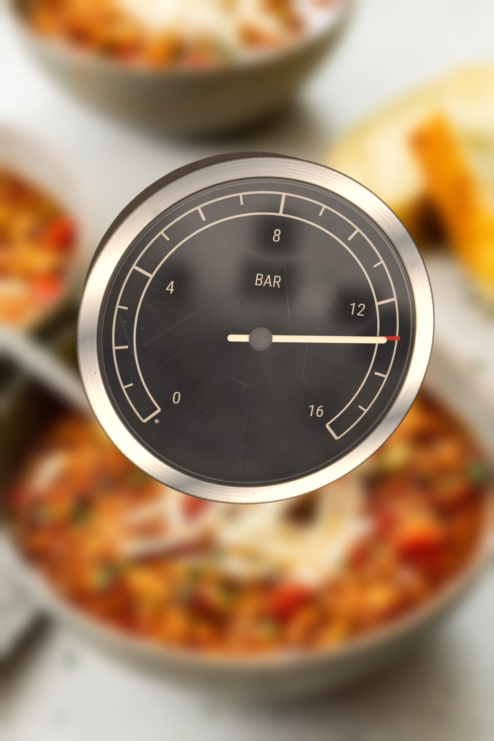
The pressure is 13bar
